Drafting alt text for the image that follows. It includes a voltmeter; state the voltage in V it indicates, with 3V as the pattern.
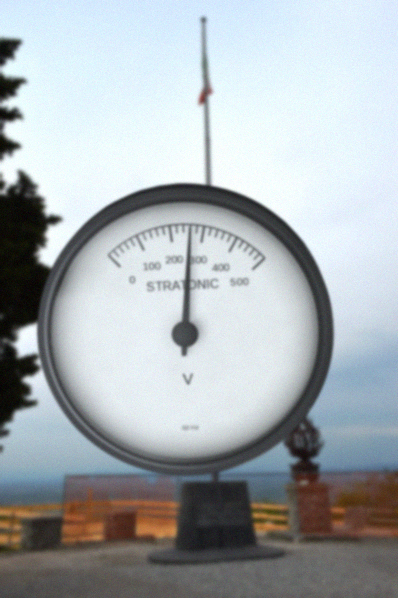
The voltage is 260V
